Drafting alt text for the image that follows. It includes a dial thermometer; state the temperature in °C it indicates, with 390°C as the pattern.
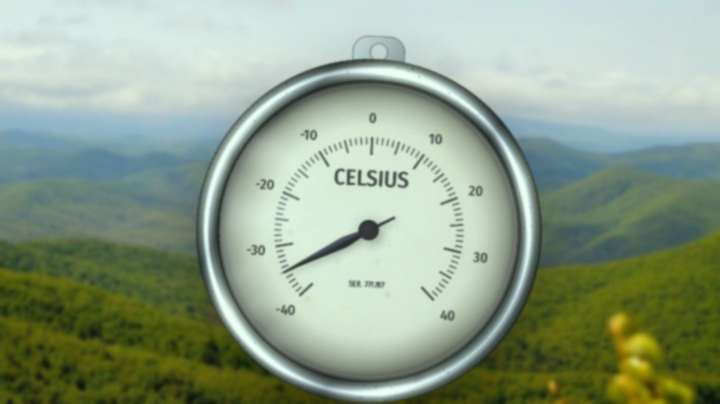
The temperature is -35°C
